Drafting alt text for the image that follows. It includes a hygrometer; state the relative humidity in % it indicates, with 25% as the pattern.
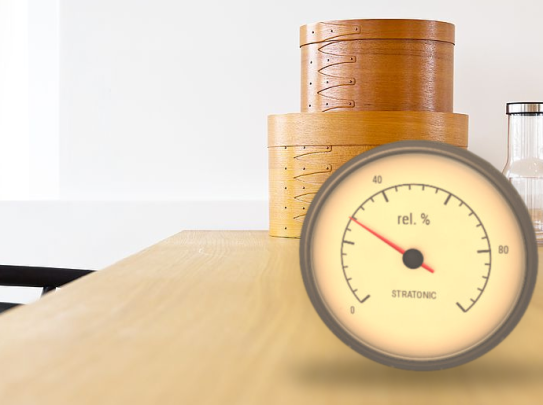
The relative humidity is 28%
